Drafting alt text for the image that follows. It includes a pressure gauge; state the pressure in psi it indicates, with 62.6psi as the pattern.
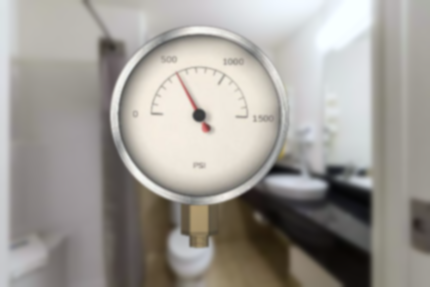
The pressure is 500psi
